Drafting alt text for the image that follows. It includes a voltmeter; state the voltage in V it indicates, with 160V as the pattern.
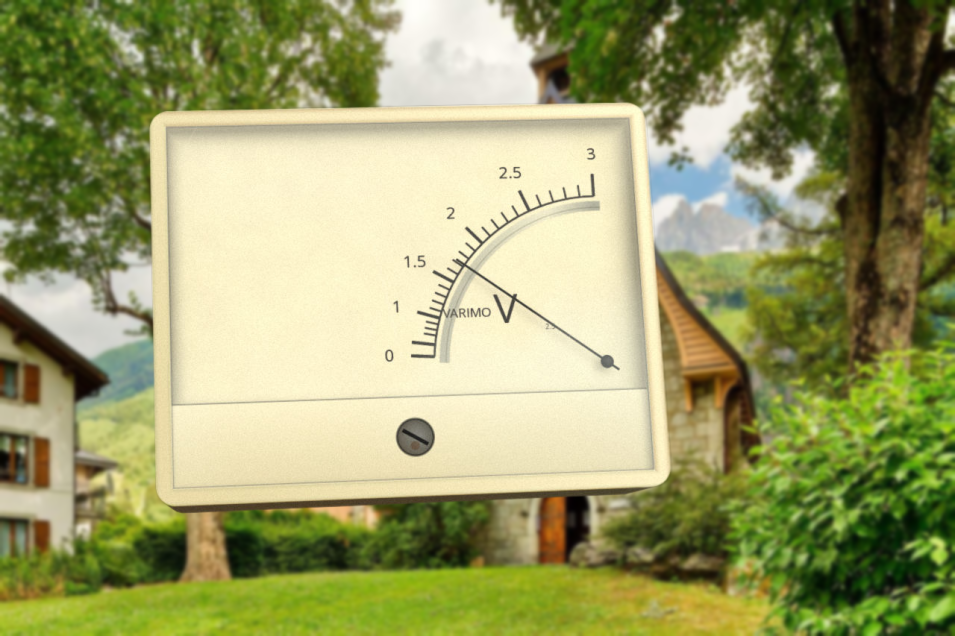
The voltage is 1.7V
